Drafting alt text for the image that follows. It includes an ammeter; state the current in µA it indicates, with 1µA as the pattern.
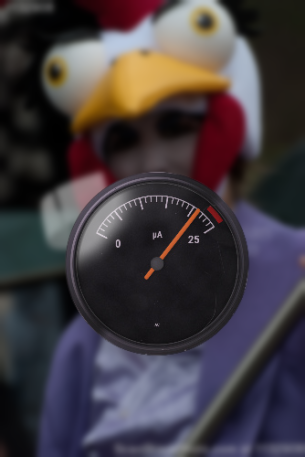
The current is 21µA
